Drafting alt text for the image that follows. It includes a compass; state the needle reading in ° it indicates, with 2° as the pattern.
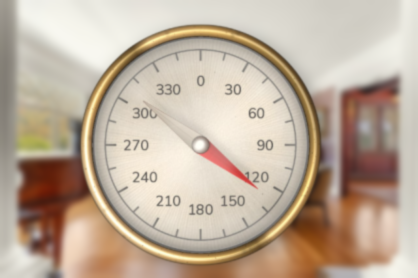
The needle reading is 127.5°
